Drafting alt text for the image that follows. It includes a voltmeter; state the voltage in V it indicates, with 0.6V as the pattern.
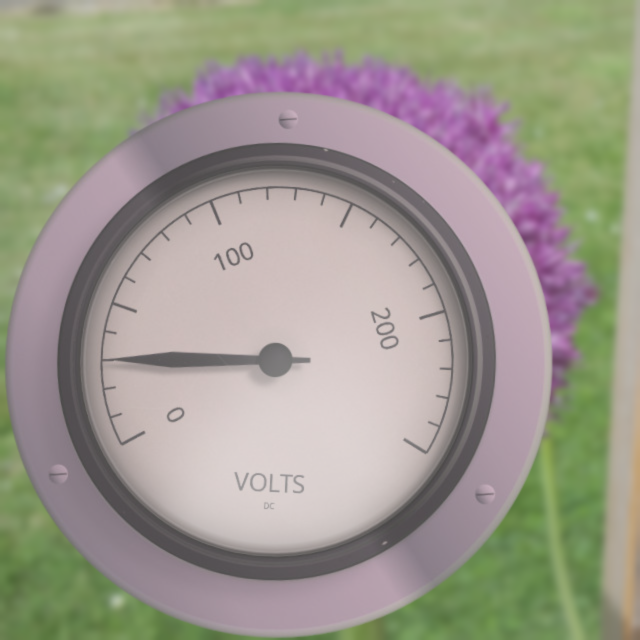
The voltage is 30V
